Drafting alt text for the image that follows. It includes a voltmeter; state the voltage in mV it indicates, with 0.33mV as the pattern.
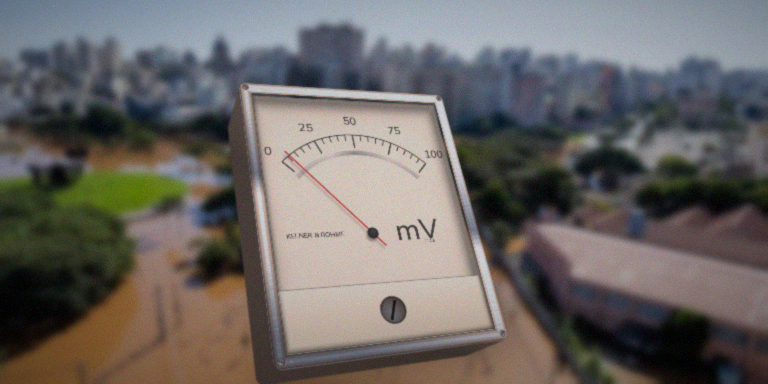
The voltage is 5mV
